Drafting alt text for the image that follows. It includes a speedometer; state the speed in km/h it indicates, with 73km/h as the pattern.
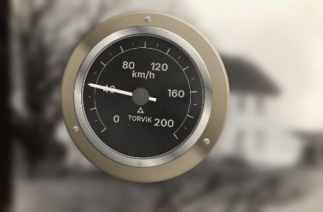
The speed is 40km/h
